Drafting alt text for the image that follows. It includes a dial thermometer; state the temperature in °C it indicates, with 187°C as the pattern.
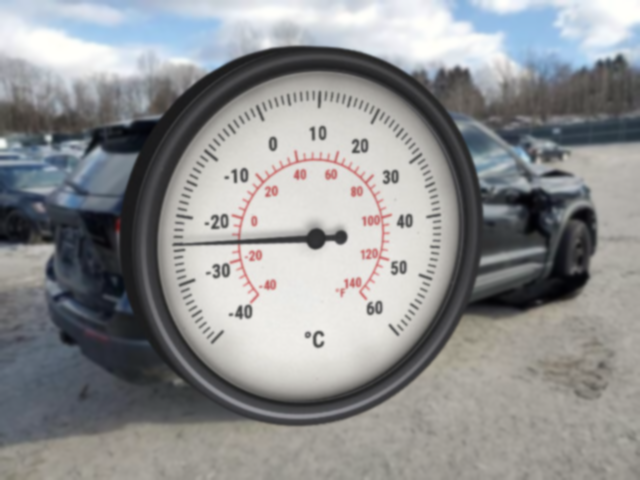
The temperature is -24°C
